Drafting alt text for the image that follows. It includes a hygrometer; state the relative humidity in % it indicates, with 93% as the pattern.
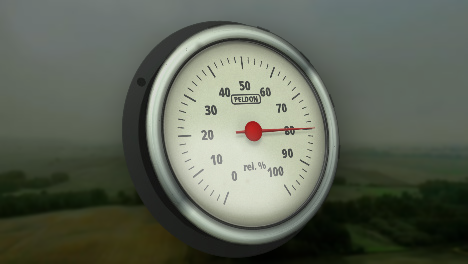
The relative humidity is 80%
